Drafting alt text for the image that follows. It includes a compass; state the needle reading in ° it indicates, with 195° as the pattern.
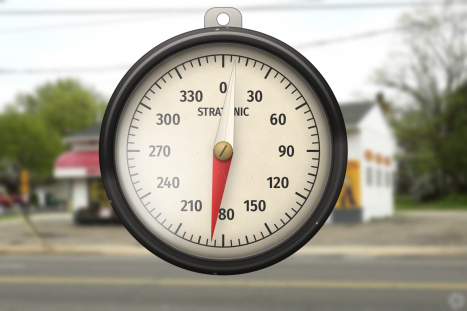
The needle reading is 187.5°
